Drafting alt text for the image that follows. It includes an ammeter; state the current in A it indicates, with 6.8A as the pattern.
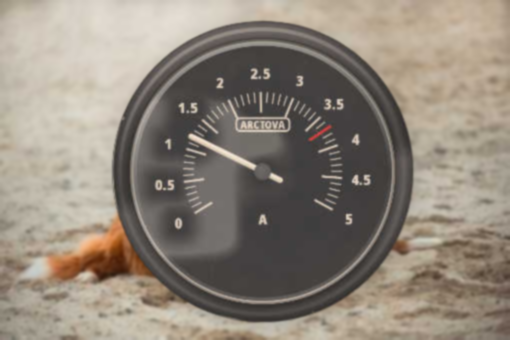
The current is 1.2A
